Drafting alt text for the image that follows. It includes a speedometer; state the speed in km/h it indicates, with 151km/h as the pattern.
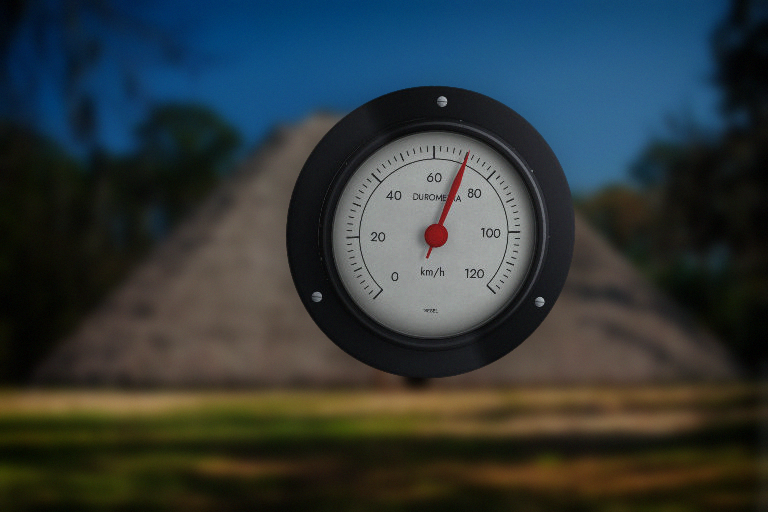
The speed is 70km/h
